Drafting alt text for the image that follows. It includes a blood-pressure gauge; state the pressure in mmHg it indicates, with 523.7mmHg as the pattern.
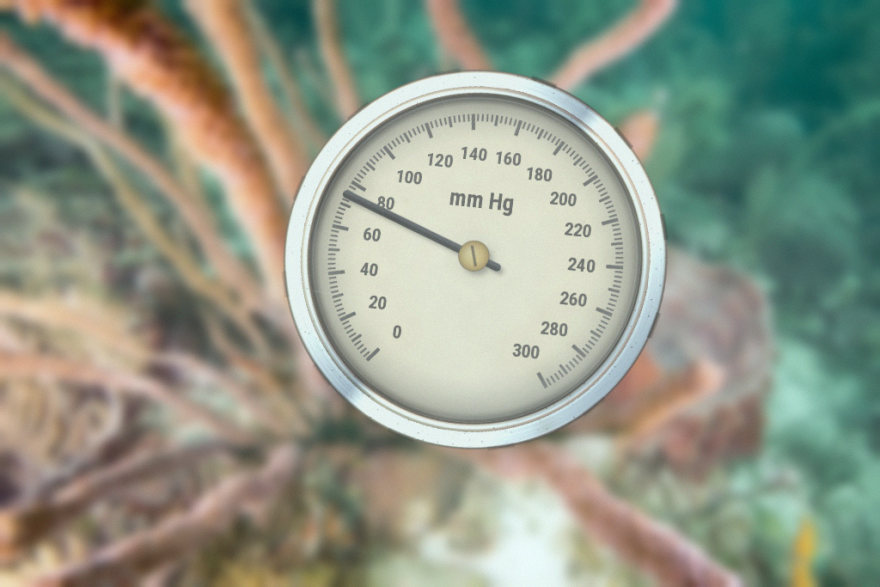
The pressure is 74mmHg
